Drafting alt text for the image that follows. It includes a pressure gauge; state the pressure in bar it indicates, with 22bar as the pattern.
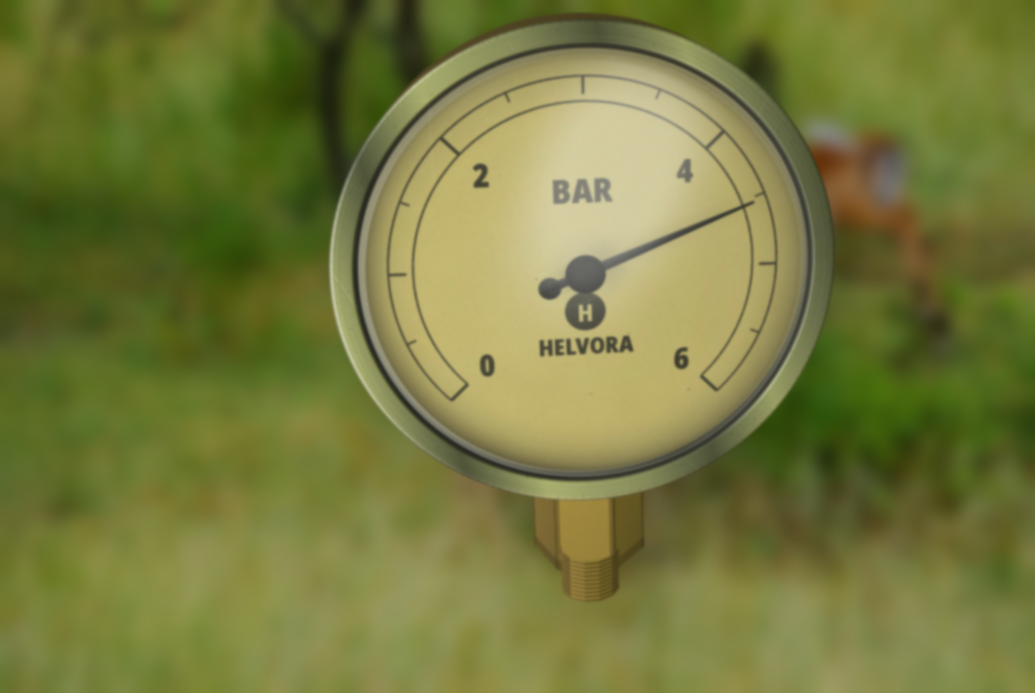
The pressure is 4.5bar
